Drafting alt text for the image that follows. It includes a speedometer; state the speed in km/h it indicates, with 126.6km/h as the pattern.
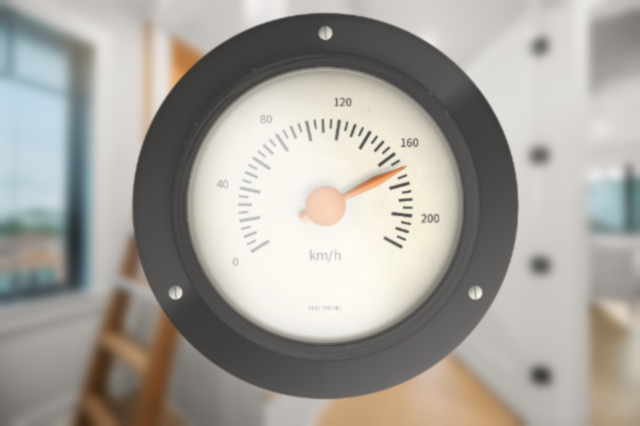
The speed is 170km/h
